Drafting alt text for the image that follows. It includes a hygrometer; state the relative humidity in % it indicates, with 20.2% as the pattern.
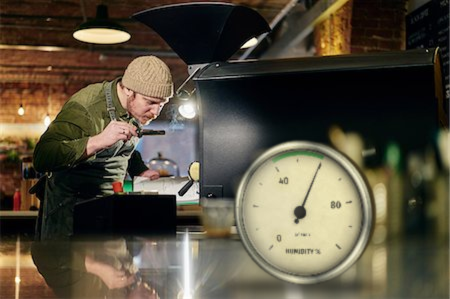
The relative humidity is 60%
